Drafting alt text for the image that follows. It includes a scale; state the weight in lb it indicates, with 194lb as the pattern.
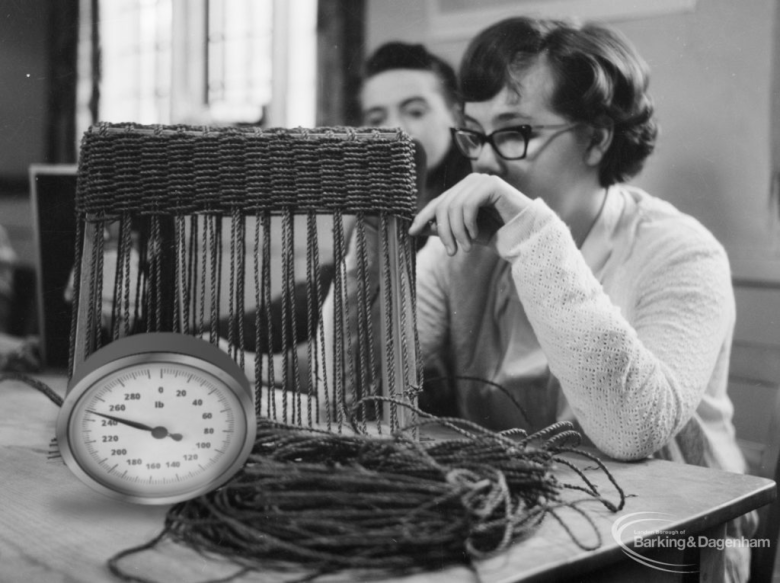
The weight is 250lb
